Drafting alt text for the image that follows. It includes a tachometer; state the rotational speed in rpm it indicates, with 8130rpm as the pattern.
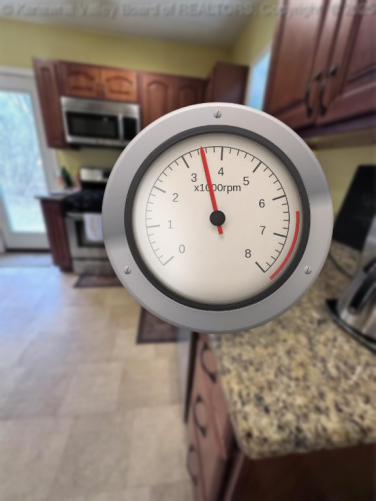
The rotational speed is 3500rpm
